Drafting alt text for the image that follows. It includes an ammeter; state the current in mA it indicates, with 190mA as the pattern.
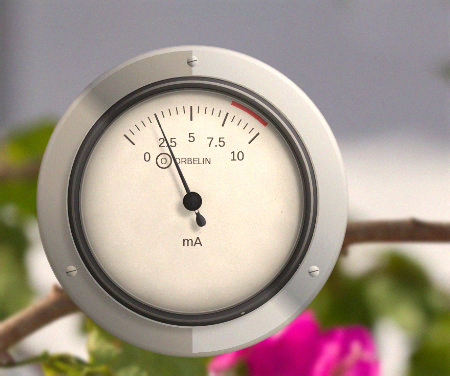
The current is 2.5mA
